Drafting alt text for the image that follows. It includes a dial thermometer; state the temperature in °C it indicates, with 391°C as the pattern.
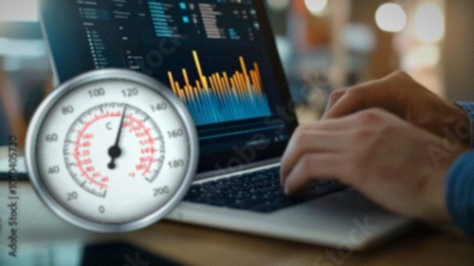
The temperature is 120°C
